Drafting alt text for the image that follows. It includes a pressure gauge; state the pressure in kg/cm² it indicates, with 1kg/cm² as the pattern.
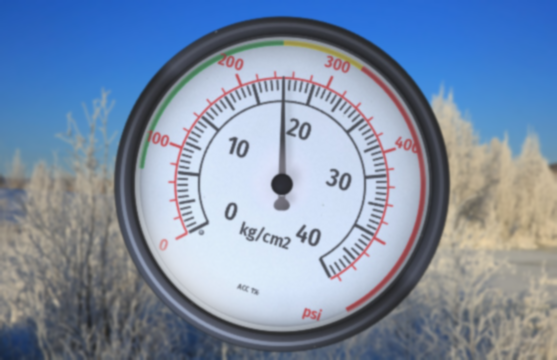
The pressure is 17.5kg/cm²
